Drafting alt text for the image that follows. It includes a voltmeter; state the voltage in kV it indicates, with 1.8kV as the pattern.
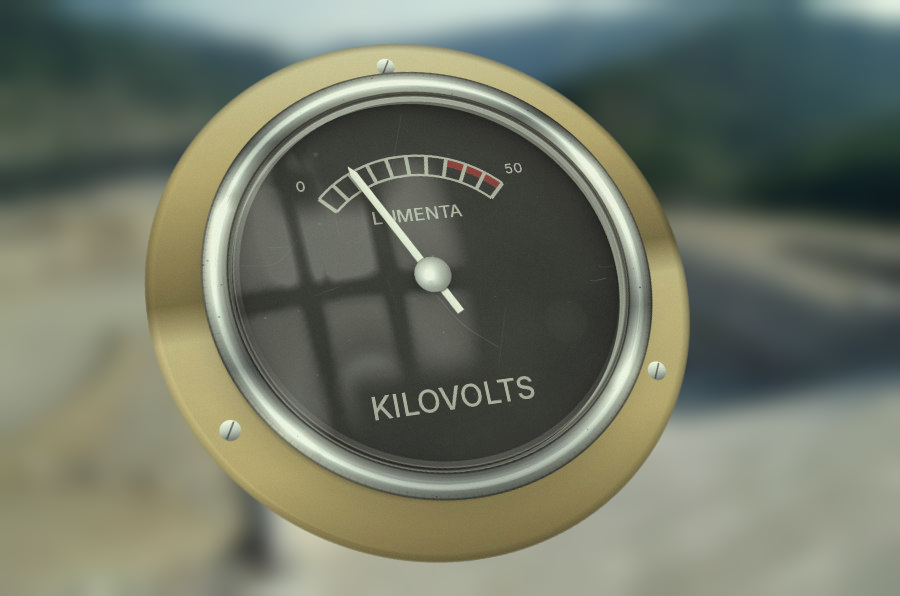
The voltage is 10kV
